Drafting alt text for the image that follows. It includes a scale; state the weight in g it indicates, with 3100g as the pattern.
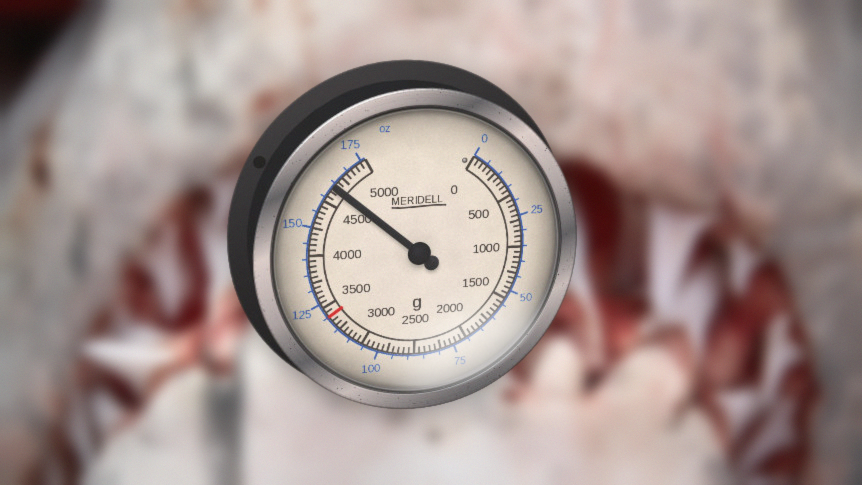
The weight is 4650g
